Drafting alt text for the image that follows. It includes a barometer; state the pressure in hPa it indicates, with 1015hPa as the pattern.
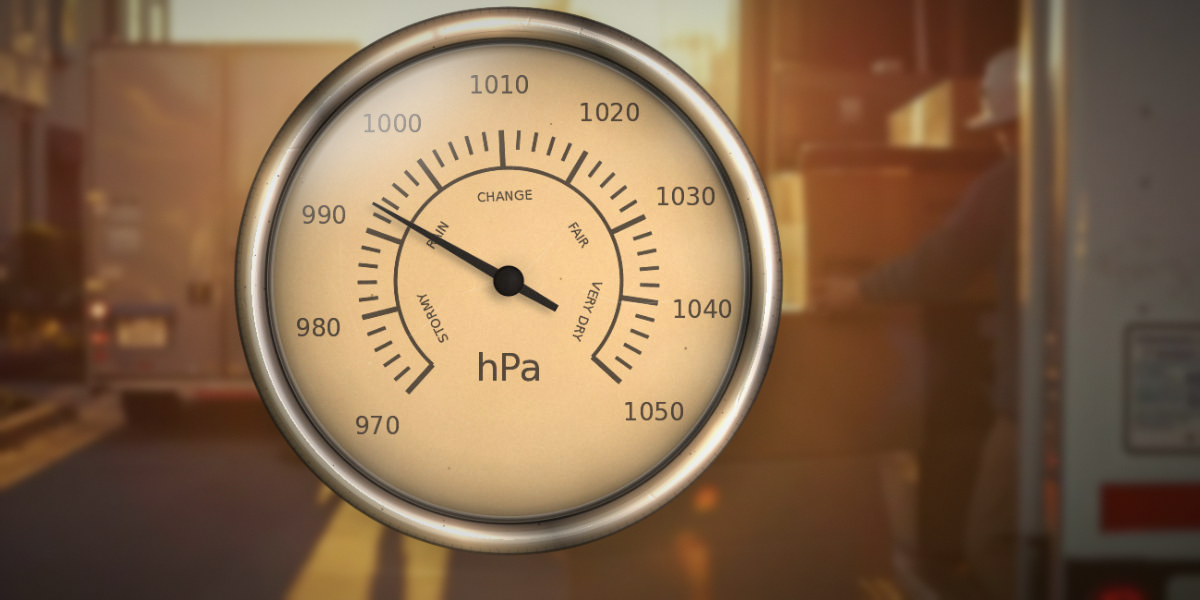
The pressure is 993hPa
